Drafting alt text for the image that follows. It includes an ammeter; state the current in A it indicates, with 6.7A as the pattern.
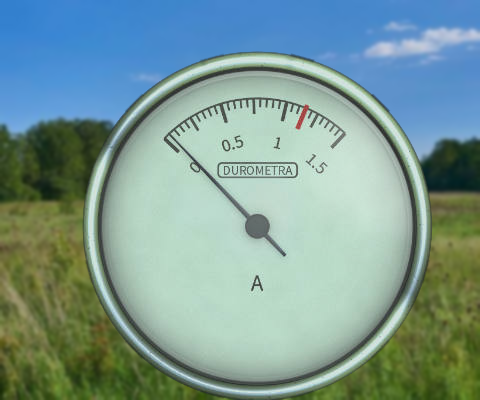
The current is 0.05A
